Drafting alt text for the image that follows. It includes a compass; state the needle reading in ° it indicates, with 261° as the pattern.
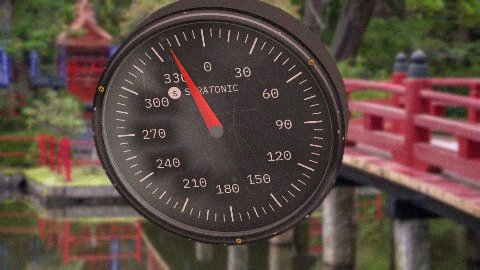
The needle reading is 340°
